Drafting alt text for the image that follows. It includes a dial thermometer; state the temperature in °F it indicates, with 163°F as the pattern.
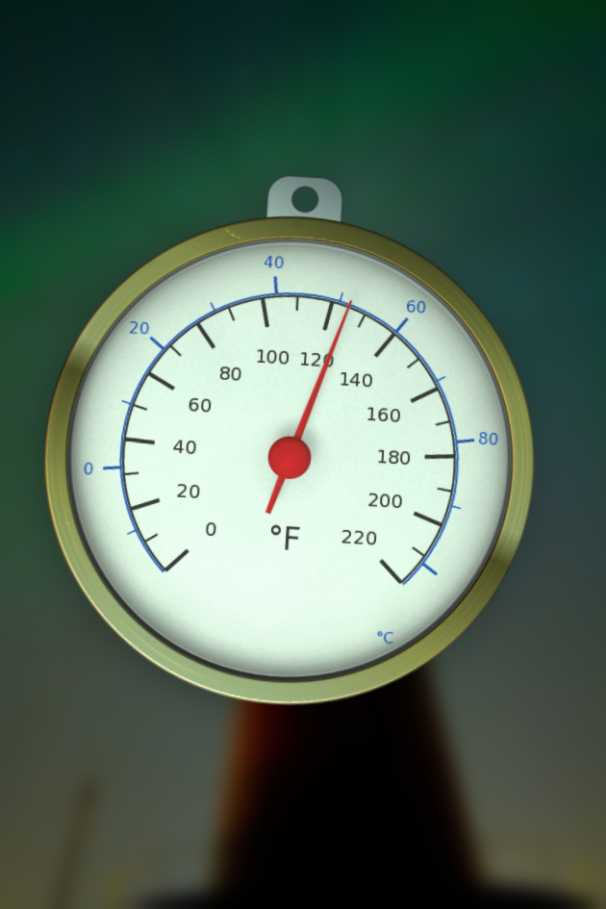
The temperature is 125°F
